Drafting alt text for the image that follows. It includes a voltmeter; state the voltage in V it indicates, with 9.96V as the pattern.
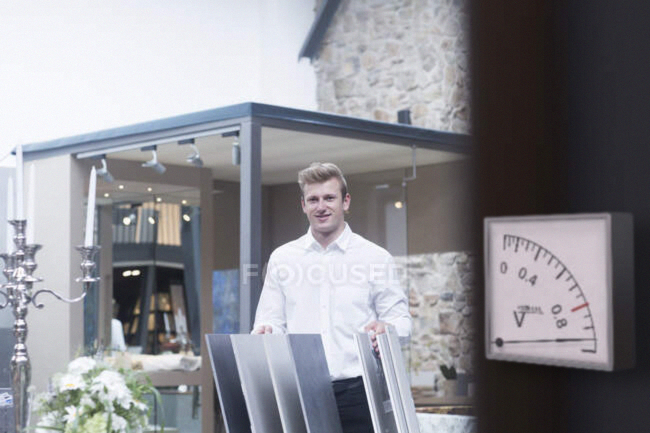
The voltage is 0.95V
